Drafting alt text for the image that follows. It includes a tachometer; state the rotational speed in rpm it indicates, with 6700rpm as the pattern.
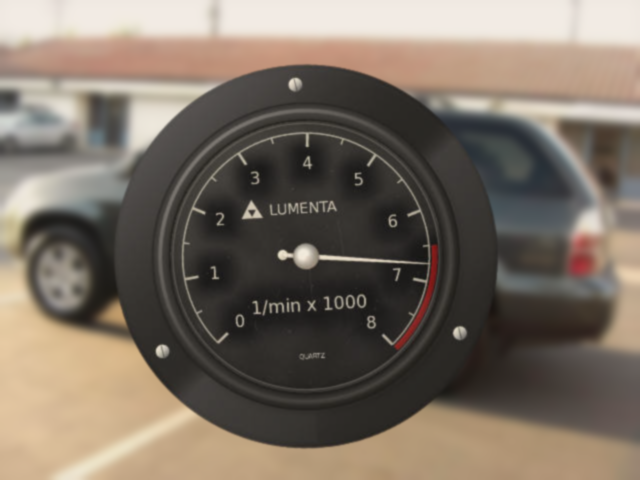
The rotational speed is 6750rpm
